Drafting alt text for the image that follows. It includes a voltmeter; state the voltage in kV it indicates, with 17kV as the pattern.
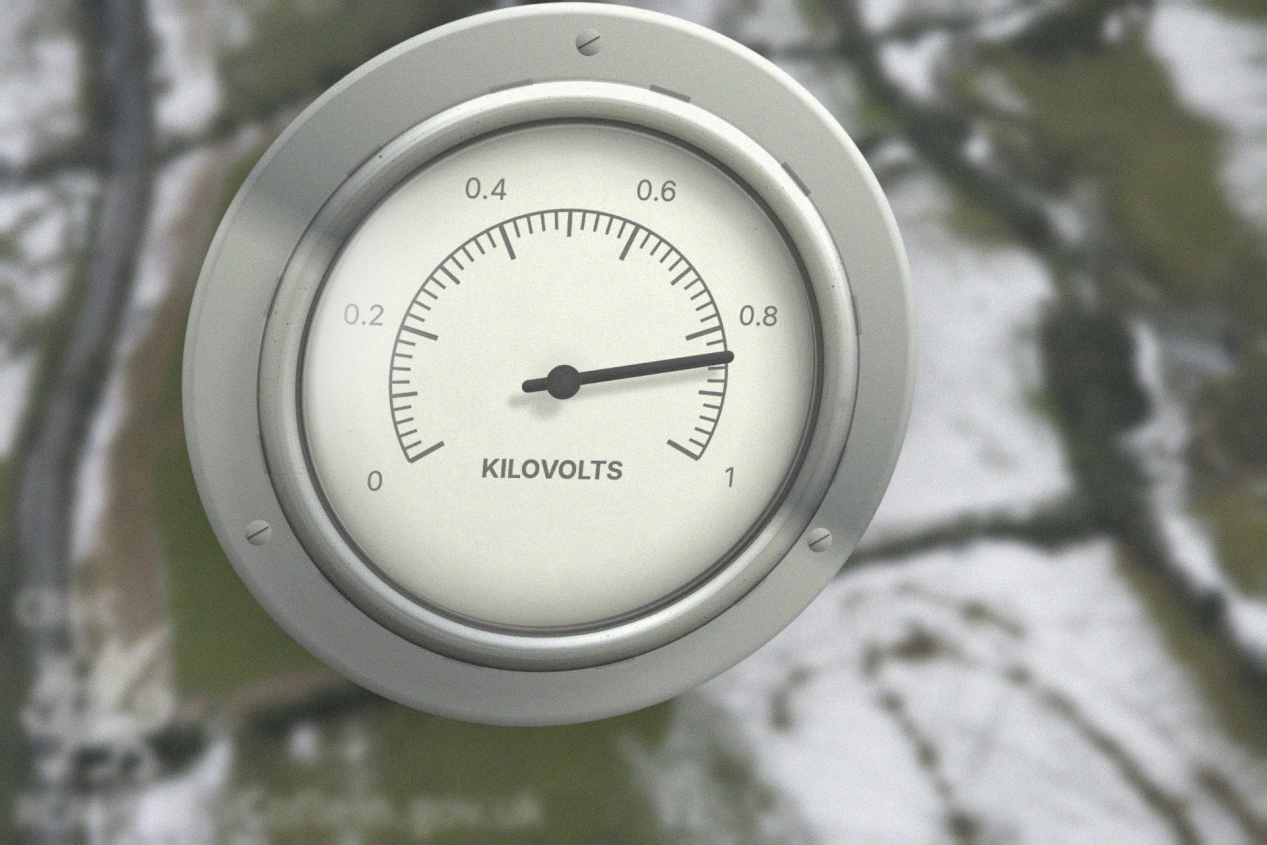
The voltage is 0.84kV
